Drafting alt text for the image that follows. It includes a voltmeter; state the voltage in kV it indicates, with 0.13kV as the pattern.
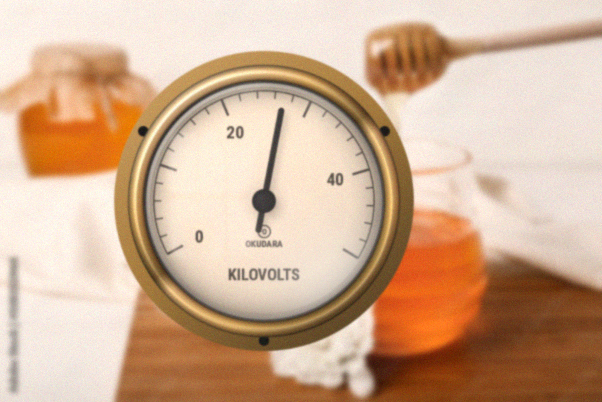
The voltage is 27kV
